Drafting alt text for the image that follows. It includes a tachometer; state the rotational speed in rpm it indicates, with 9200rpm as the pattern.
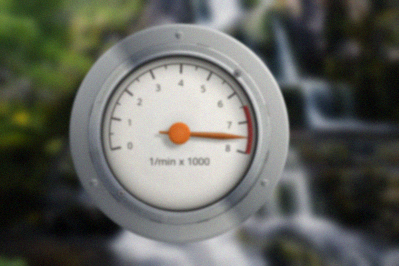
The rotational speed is 7500rpm
